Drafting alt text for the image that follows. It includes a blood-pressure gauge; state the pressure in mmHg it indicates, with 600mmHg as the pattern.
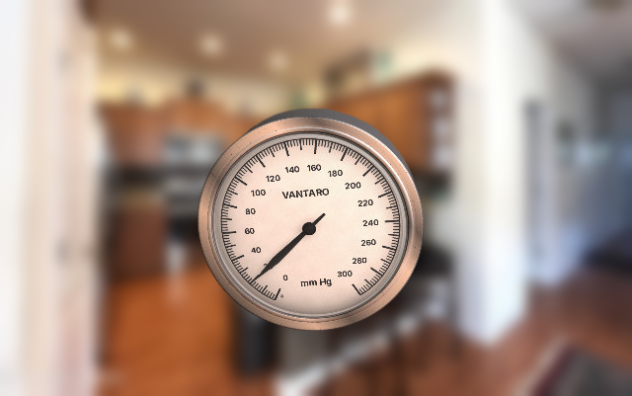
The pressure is 20mmHg
